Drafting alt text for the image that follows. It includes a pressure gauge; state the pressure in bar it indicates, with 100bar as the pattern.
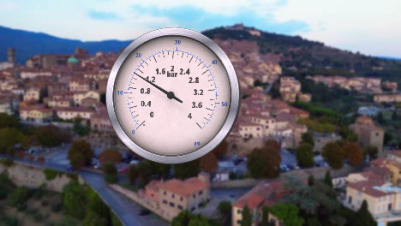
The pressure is 1.1bar
